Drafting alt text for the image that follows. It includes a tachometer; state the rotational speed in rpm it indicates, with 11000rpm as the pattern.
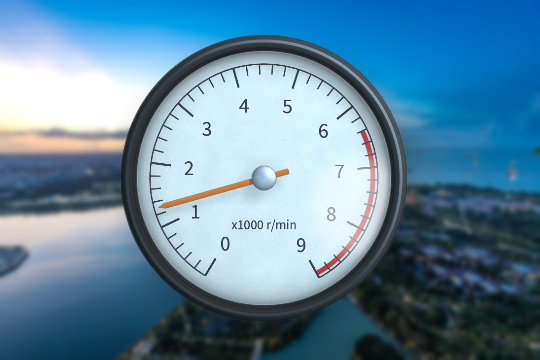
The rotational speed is 1300rpm
